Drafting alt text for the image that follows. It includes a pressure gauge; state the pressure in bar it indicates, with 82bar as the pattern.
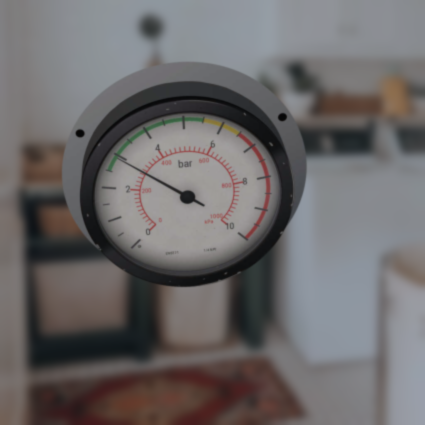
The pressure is 3bar
